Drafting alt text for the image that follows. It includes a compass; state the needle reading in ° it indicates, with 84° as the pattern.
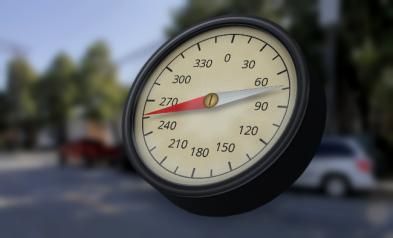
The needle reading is 255°
